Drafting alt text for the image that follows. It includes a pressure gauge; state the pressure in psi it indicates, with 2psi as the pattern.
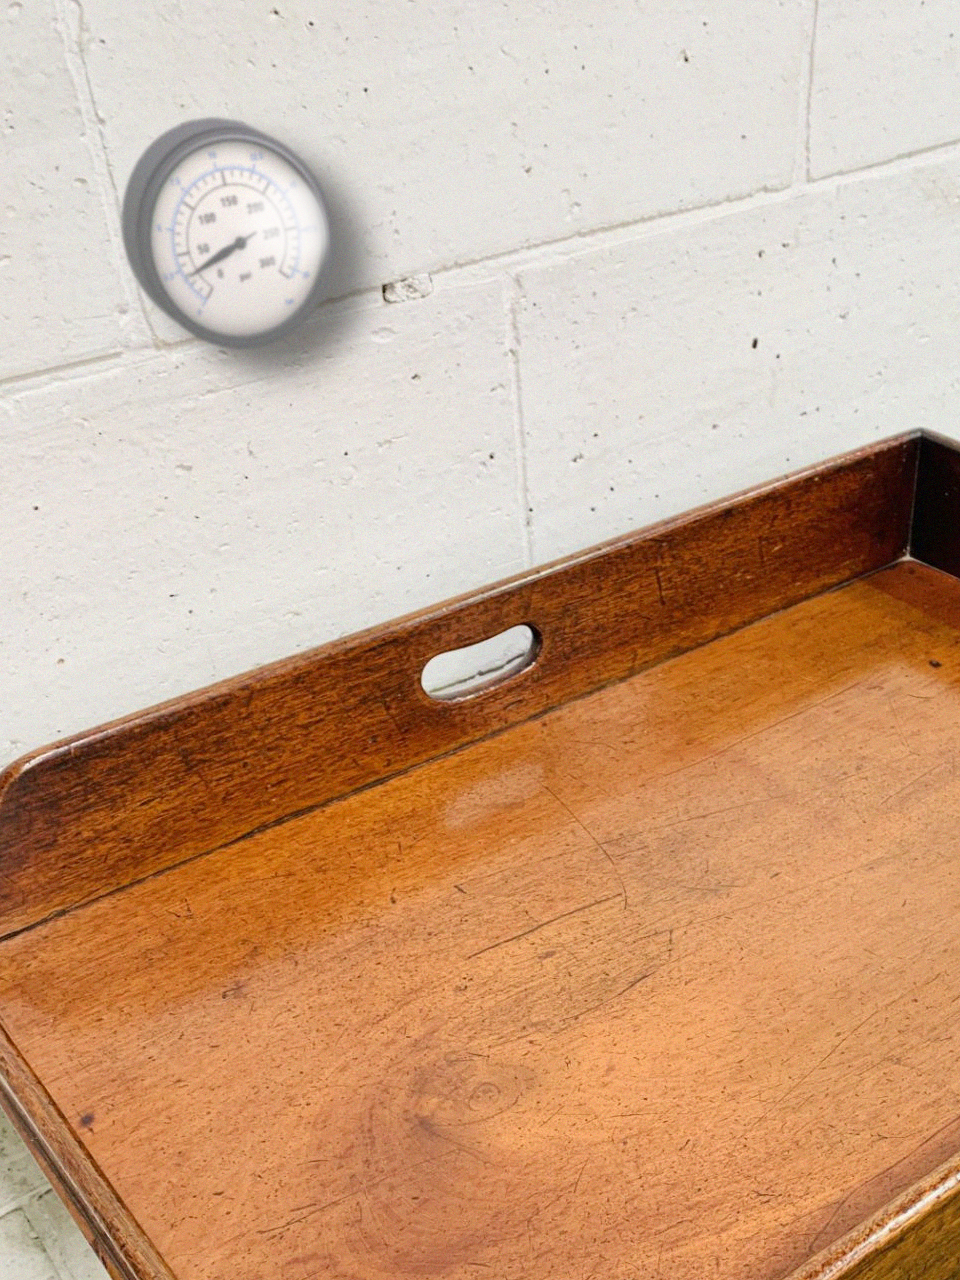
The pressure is 30psi
